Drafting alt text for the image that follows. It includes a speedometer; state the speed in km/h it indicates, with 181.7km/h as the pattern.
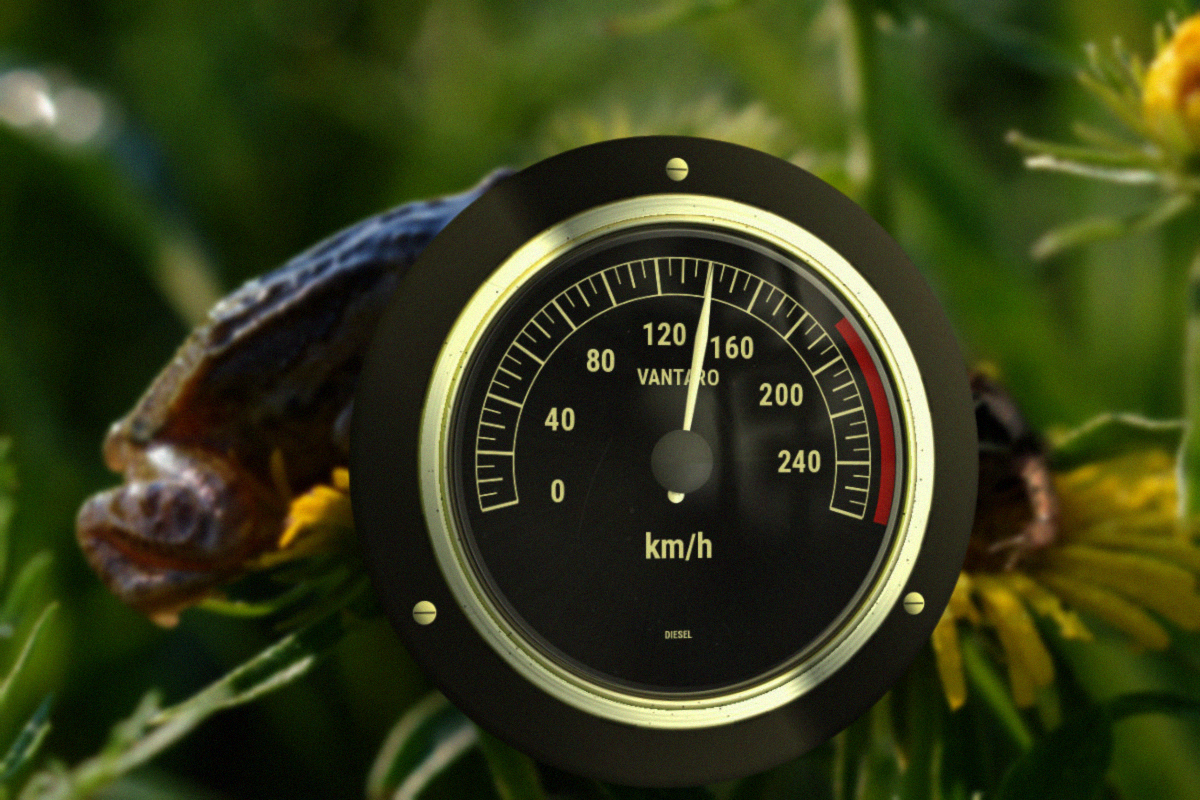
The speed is 140km/h
